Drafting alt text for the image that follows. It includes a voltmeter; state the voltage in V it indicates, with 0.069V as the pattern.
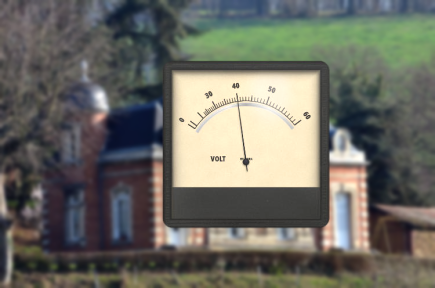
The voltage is 40V
